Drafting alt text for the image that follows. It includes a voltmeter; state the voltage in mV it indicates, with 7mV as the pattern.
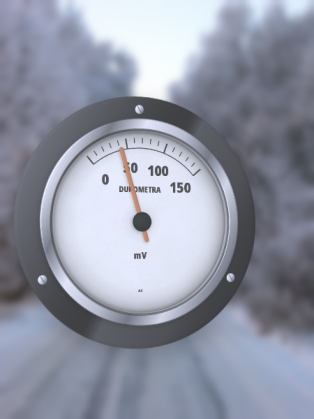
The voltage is 40mV
